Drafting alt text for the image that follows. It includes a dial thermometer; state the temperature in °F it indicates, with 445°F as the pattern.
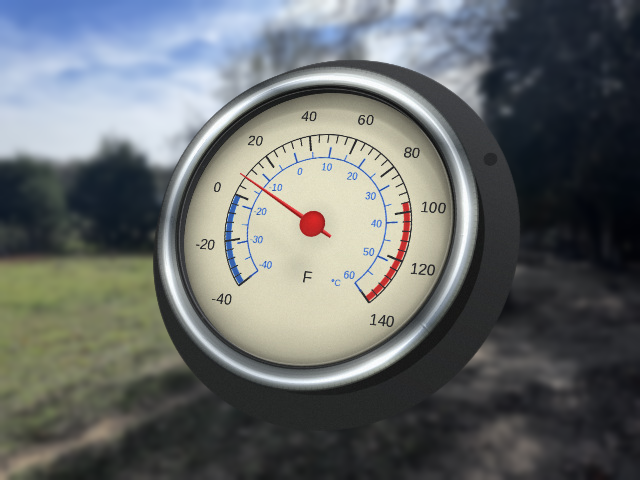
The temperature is 8°F
